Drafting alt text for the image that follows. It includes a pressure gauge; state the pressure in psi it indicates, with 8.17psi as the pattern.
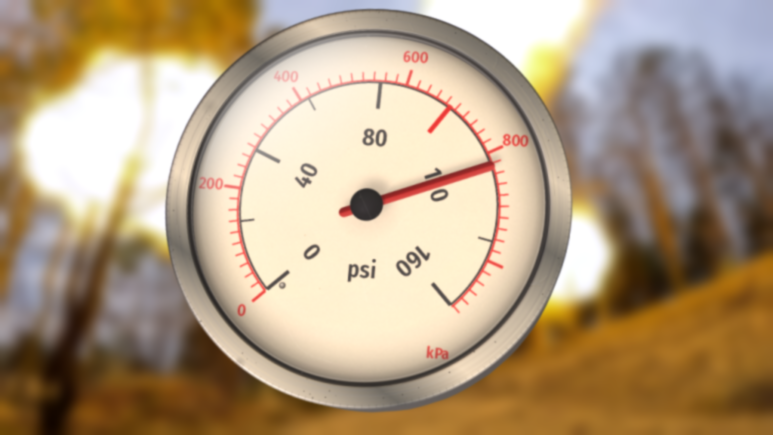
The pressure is 120psi
